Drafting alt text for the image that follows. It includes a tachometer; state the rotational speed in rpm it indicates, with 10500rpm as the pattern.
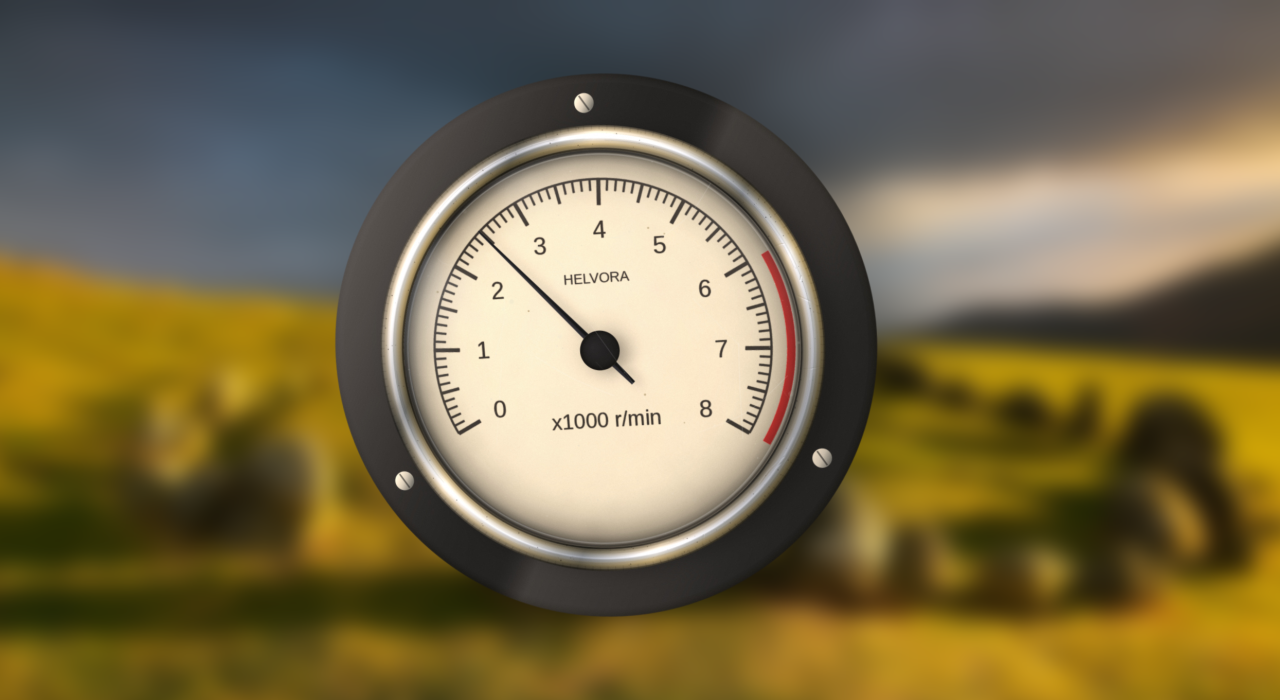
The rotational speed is 2500rpm
